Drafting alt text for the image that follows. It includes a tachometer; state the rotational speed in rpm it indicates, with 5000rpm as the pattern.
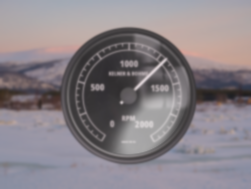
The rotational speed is 1300rpm
